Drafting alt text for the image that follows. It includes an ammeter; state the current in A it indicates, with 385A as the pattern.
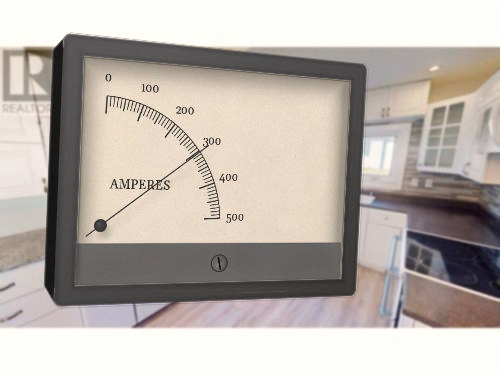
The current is 300A
